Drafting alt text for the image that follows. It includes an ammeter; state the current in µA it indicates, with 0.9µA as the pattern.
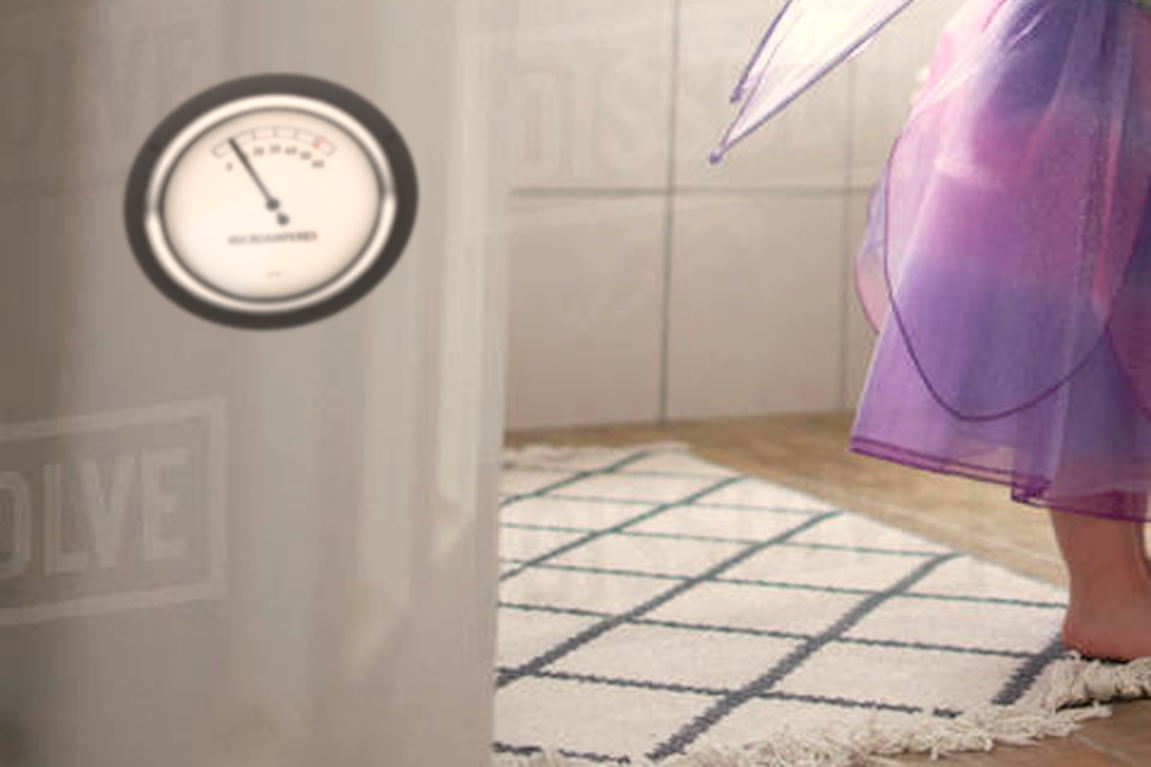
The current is 10µA
